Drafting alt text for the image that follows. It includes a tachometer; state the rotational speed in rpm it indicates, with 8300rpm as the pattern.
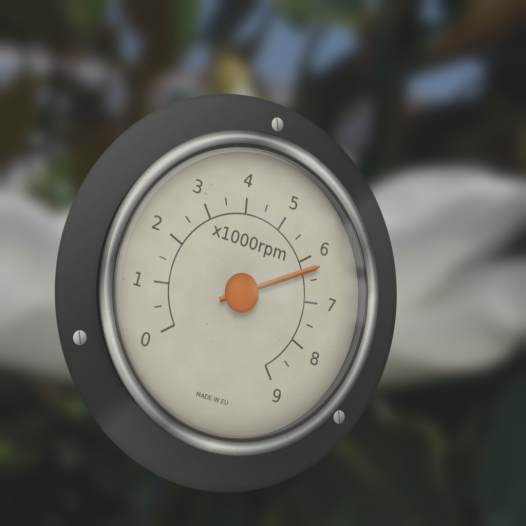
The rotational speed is 6250rpm
